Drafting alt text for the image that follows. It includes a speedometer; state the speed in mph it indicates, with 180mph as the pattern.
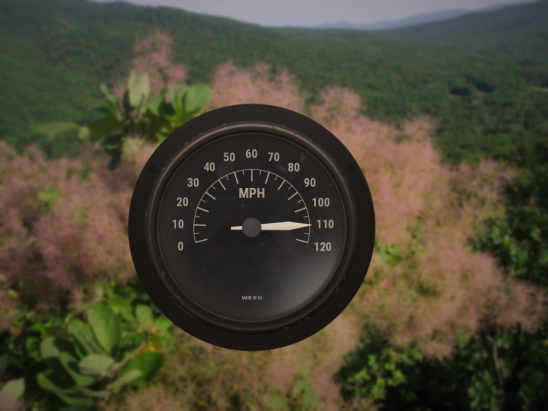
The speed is 110mph
